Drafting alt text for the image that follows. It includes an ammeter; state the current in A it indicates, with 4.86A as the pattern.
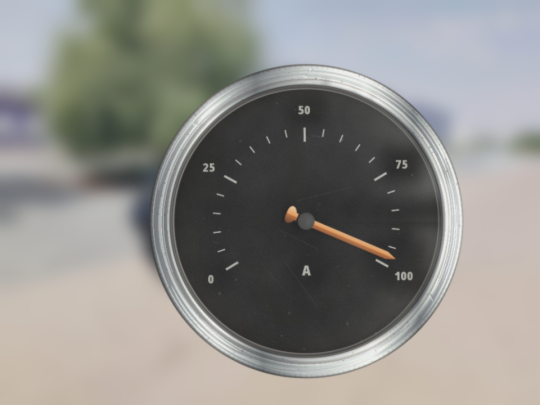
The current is 97.5A
